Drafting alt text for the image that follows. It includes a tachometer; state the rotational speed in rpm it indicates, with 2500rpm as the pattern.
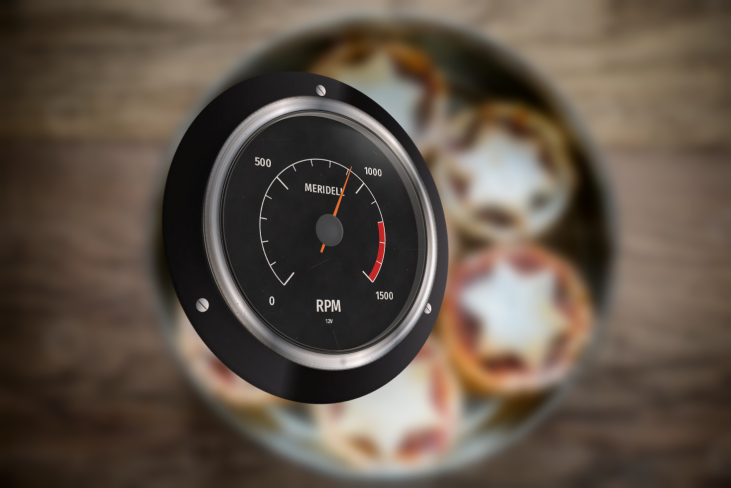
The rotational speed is 900rpm
